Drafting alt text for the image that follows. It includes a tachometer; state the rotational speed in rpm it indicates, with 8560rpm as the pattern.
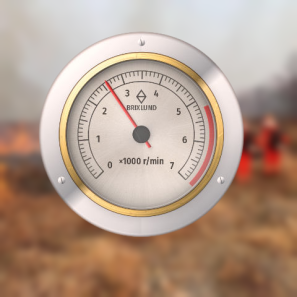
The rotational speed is 2600rpm
